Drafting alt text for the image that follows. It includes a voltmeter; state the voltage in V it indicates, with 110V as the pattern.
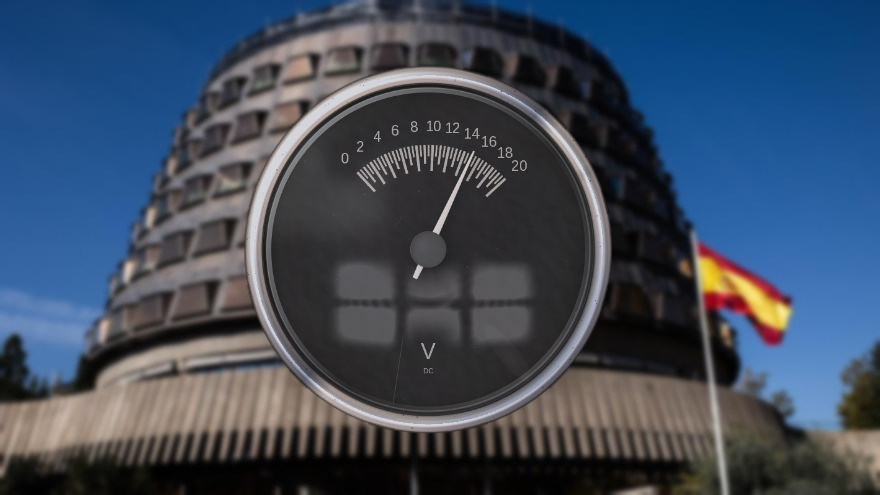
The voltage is 15V
